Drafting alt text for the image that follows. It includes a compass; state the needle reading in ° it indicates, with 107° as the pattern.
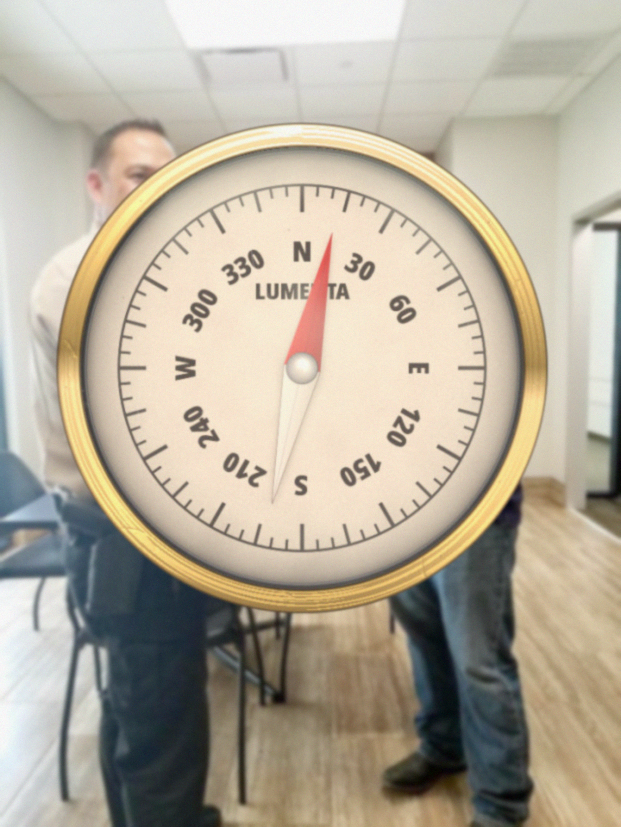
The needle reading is 12.5°
